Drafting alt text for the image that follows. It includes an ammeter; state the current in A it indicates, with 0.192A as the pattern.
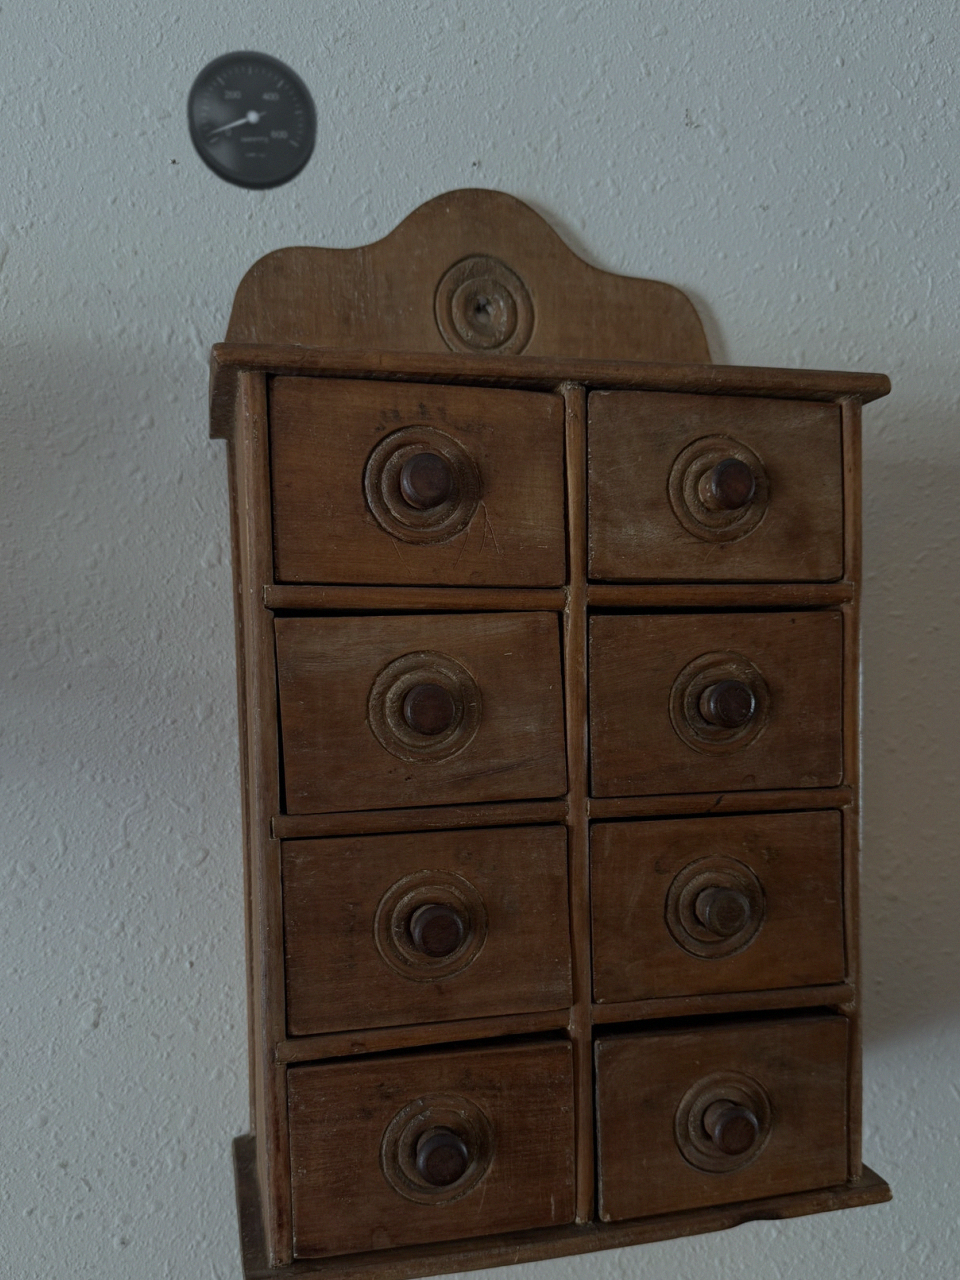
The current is 20A
